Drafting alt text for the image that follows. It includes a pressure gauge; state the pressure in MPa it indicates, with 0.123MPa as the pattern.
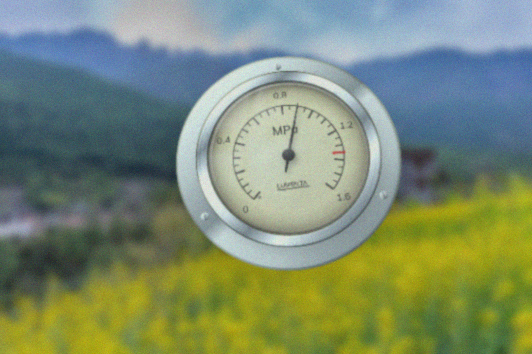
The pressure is 0.9MPa
